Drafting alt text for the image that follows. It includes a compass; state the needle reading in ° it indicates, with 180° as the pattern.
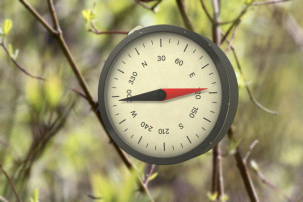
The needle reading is 115°
